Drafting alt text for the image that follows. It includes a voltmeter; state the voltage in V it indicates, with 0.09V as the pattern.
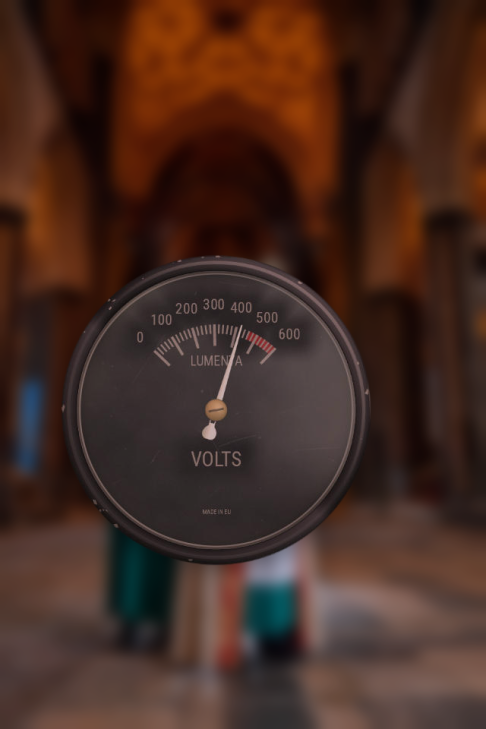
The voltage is 420V
